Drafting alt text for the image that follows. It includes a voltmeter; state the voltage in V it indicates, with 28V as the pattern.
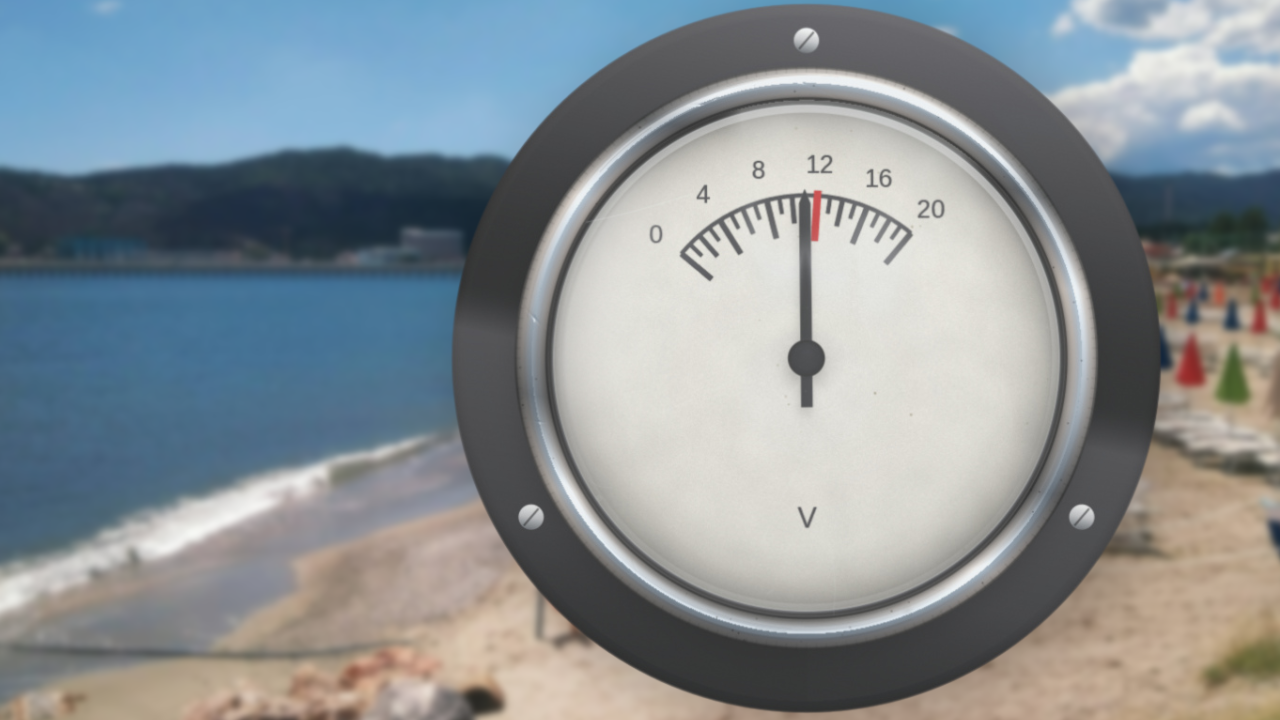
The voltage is 11V
